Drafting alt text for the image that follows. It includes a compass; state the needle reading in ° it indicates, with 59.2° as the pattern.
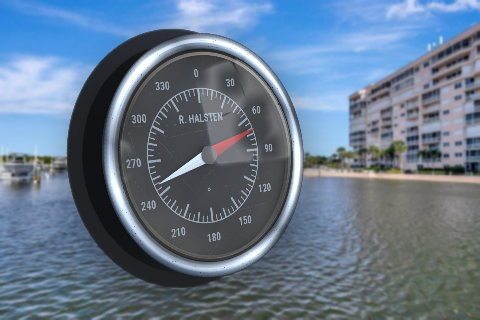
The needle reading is 70°
